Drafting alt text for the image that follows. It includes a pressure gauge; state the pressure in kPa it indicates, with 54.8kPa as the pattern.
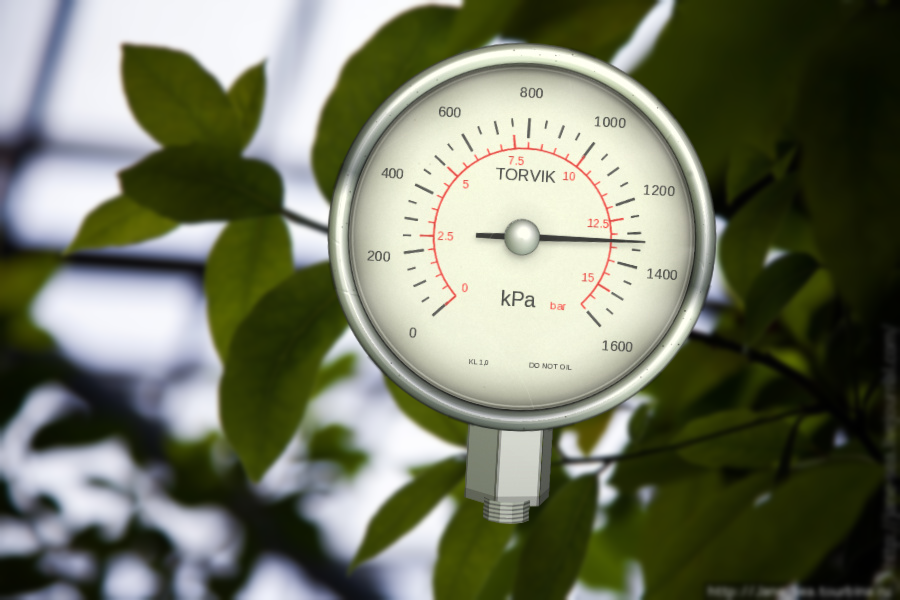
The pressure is 1325kPa
